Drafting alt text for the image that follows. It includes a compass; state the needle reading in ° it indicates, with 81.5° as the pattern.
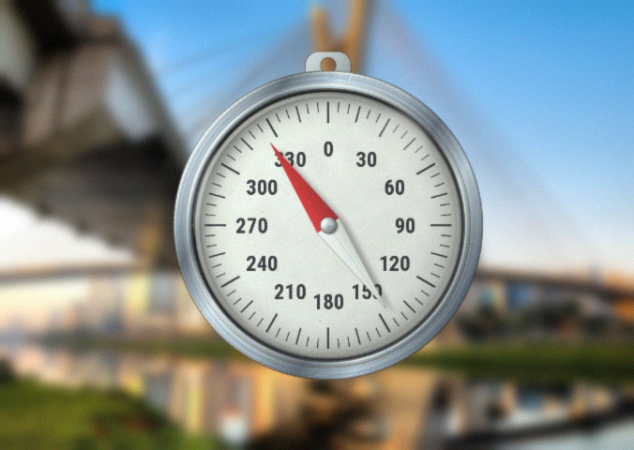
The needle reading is 325°
